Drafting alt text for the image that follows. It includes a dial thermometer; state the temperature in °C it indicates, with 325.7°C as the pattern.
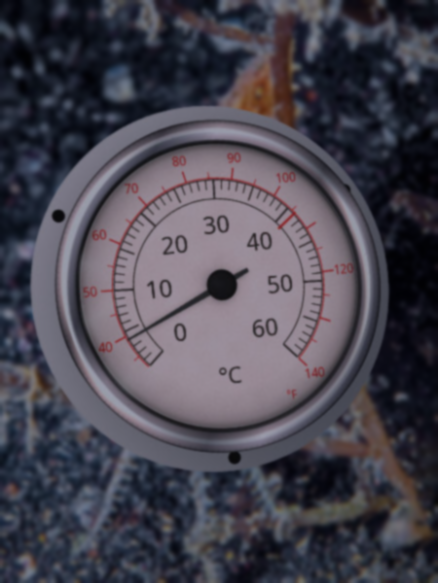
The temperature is 4°C
